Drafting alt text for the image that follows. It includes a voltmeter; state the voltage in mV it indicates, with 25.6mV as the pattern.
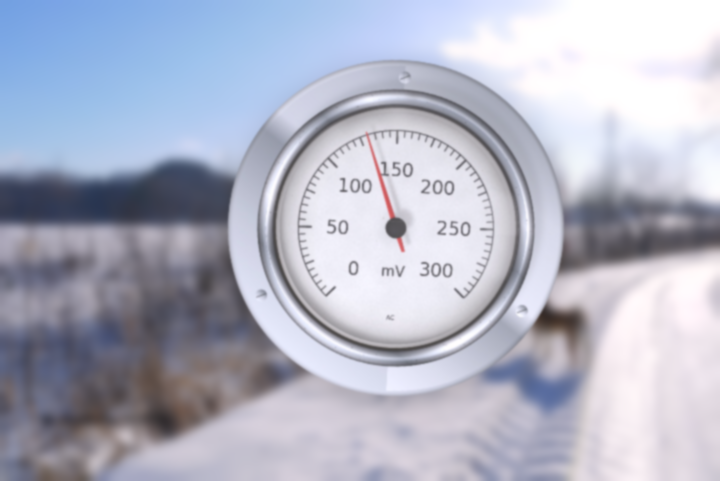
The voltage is 130mV
